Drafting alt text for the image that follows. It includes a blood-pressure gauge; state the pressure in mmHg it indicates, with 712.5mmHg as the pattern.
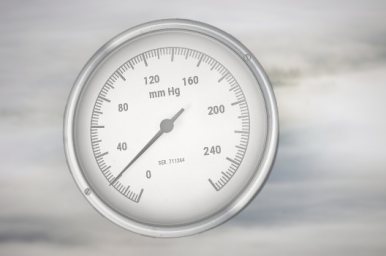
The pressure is 20mmHg
